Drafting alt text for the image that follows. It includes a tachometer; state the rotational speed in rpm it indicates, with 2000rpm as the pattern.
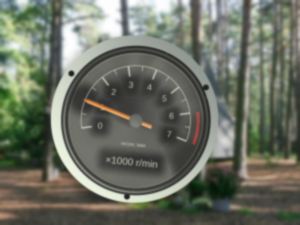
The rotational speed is 1000rpm
